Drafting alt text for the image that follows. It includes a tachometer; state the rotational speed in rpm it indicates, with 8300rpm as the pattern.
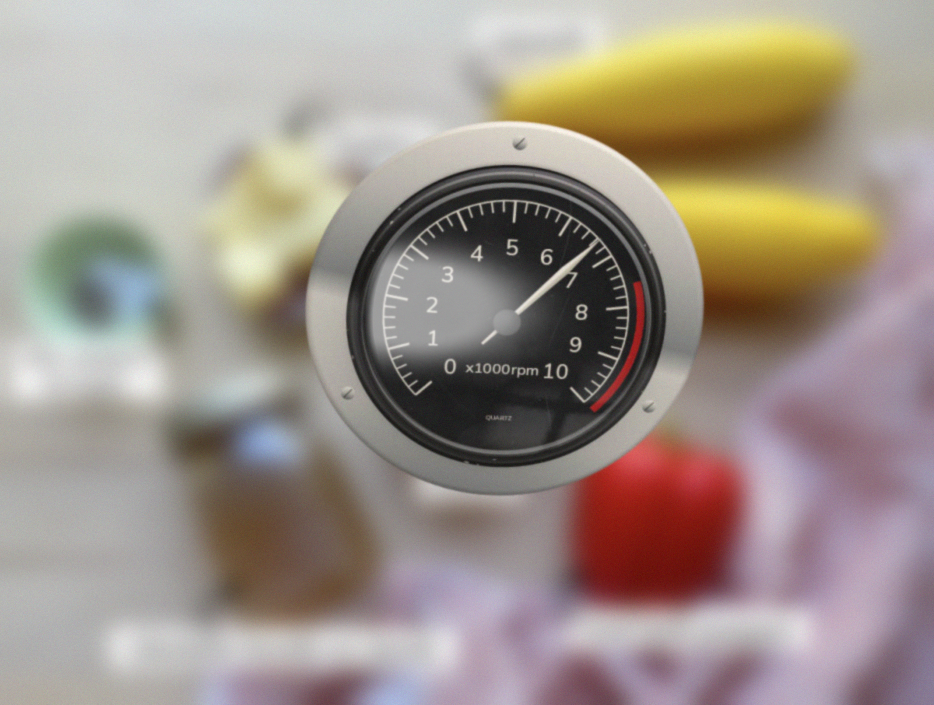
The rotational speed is 6600rpm
